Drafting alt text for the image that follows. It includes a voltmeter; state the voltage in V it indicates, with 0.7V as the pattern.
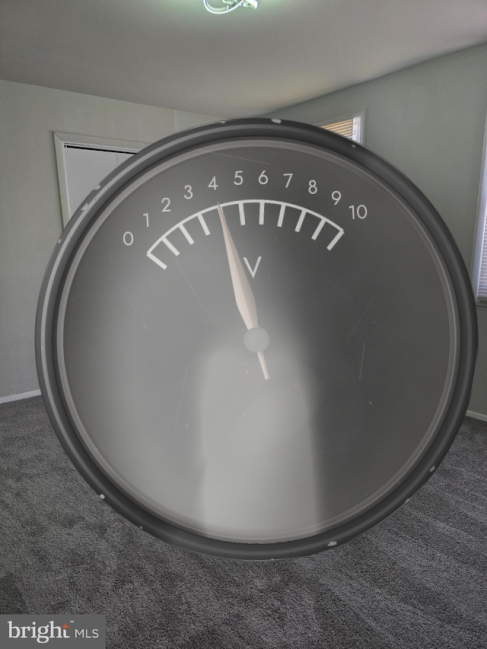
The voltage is 4V
